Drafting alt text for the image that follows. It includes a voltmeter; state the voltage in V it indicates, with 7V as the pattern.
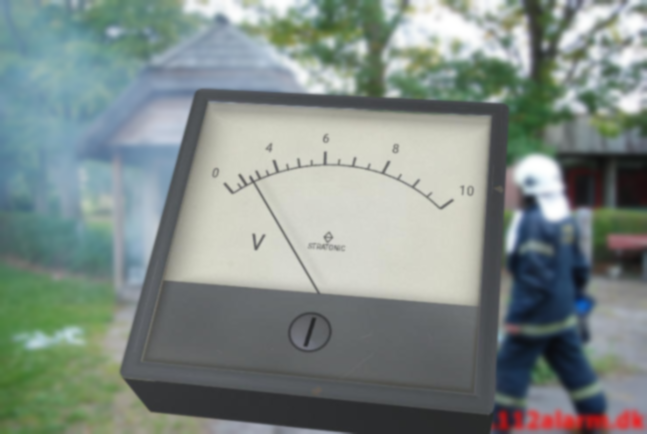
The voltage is 2.5V
